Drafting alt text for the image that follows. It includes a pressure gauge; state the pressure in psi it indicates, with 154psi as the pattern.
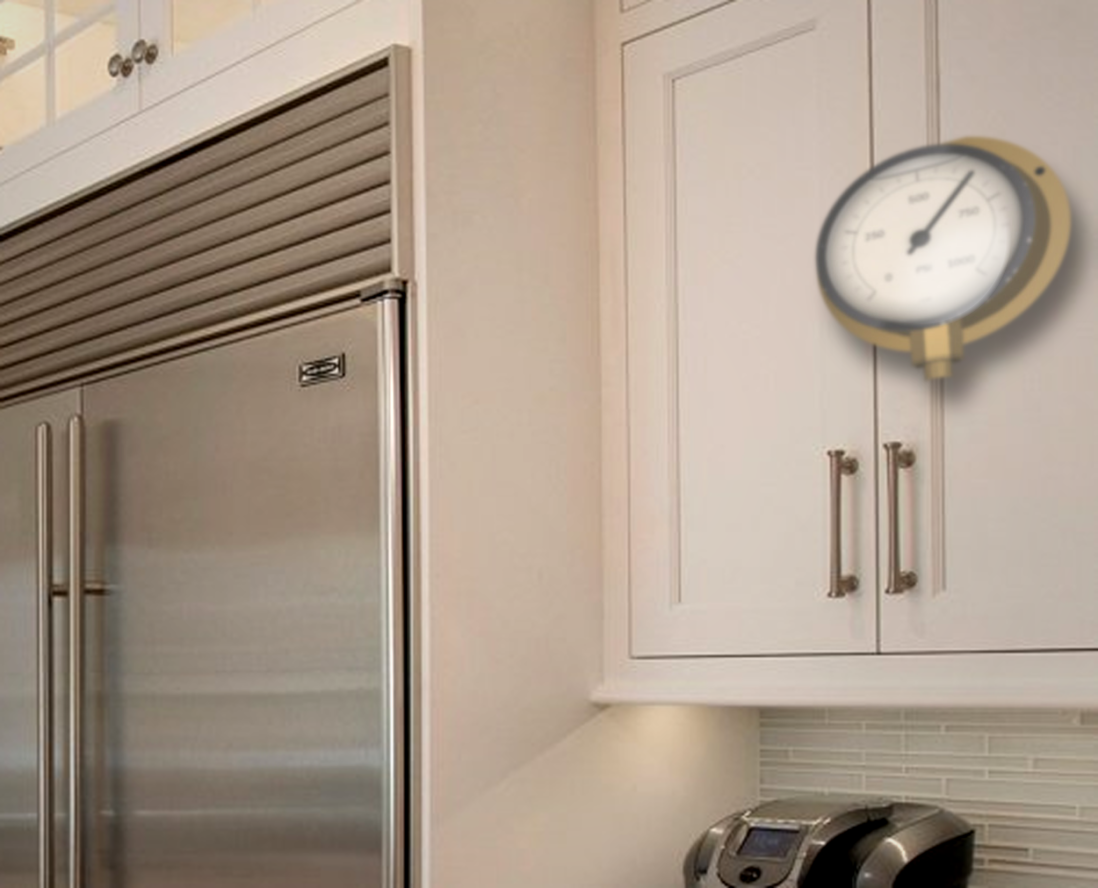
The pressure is 650psi
